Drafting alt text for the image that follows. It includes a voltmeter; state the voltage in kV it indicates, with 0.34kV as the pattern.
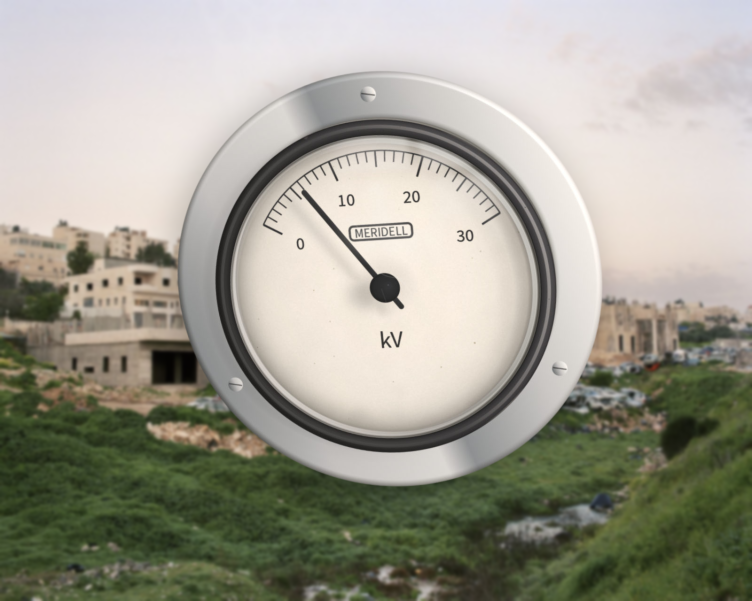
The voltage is 6kV
